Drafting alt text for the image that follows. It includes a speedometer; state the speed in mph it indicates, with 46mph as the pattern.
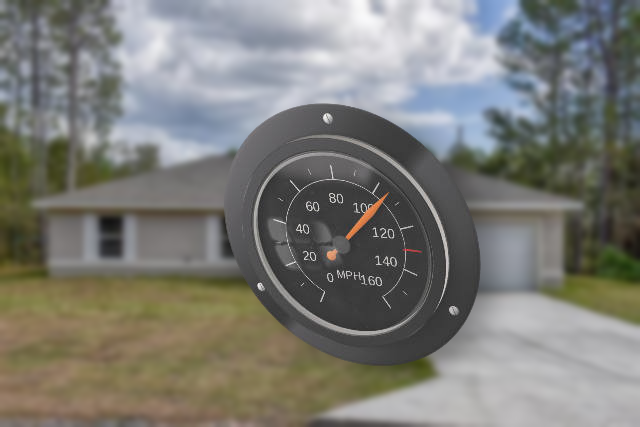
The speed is 105mph
